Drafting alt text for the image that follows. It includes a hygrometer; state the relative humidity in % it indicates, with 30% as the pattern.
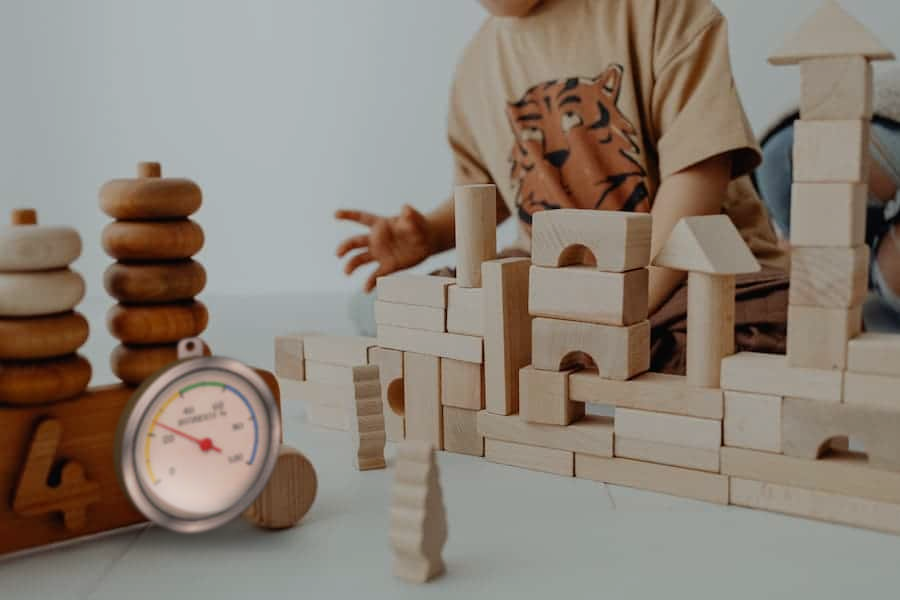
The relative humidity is 25%
